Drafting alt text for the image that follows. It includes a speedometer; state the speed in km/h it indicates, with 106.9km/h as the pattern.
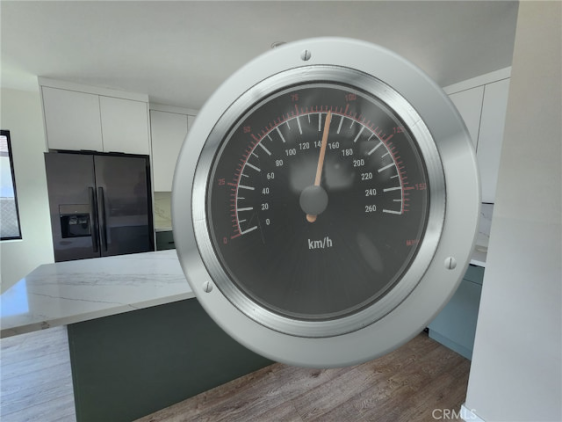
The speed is 150km/h
